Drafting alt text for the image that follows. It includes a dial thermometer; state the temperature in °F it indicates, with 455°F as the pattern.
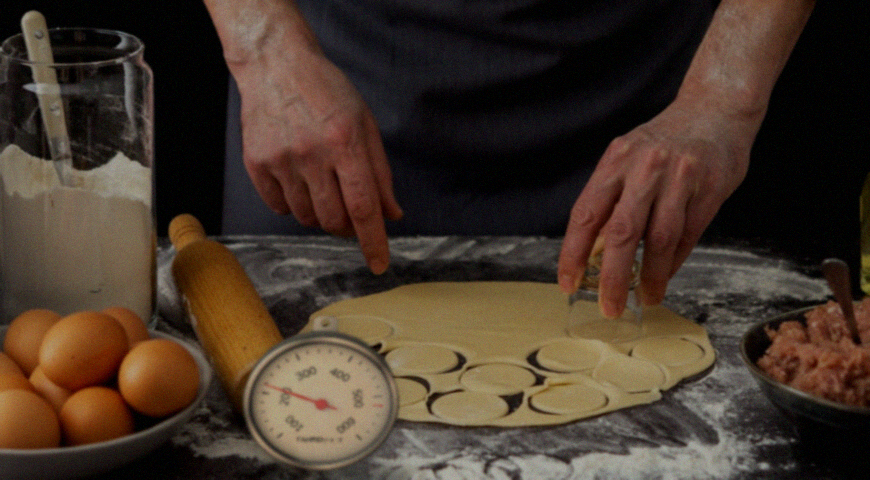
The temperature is 220°F
